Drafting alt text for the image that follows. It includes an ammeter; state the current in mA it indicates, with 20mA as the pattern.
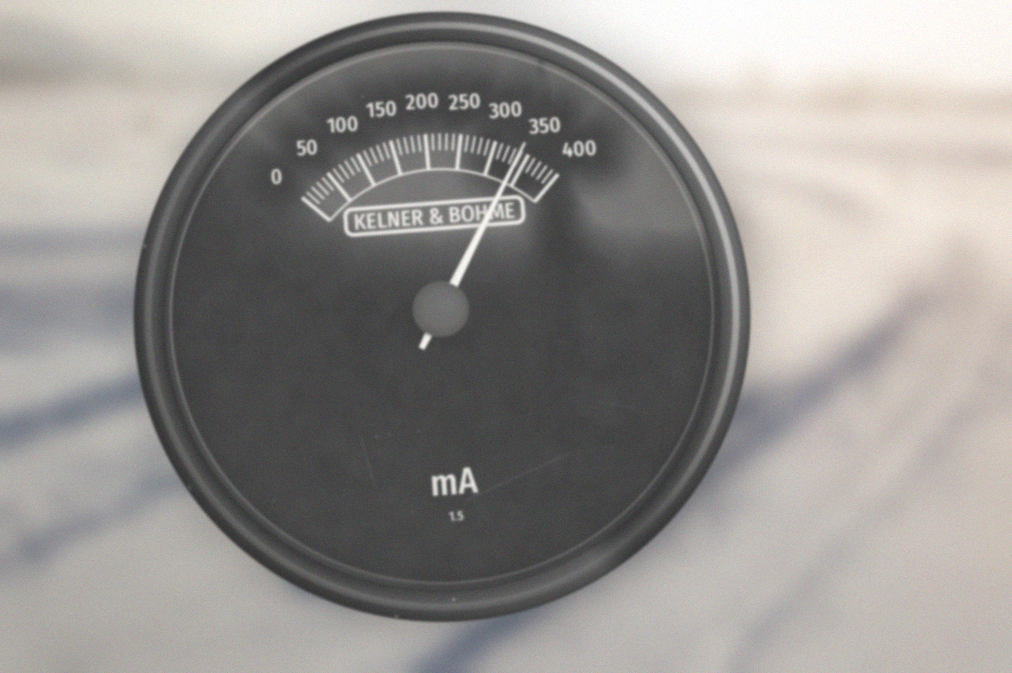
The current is 340mA
